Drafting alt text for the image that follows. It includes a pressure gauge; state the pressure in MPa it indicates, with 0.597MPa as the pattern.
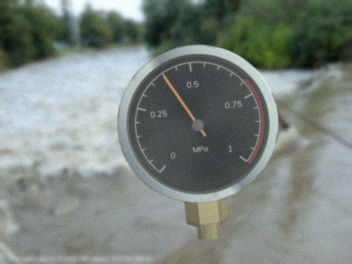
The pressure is 0.4MPa
